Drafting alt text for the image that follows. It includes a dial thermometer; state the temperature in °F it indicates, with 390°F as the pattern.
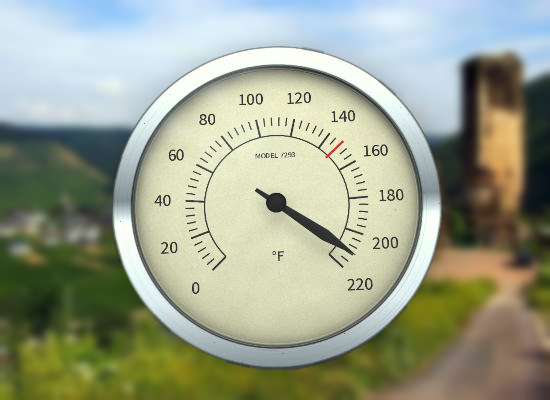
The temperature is 212°F
